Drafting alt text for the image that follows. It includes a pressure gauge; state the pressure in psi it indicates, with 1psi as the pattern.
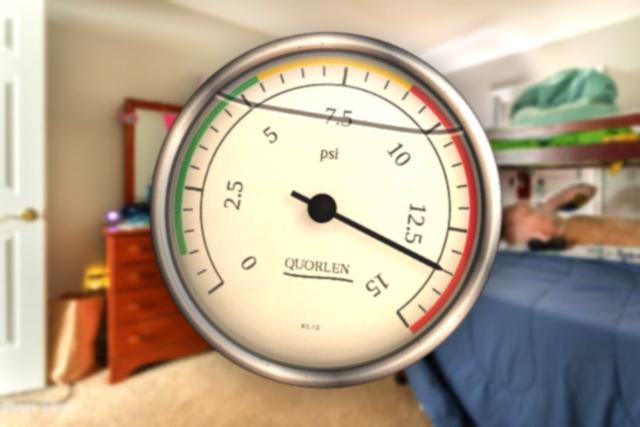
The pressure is 13.5psi
